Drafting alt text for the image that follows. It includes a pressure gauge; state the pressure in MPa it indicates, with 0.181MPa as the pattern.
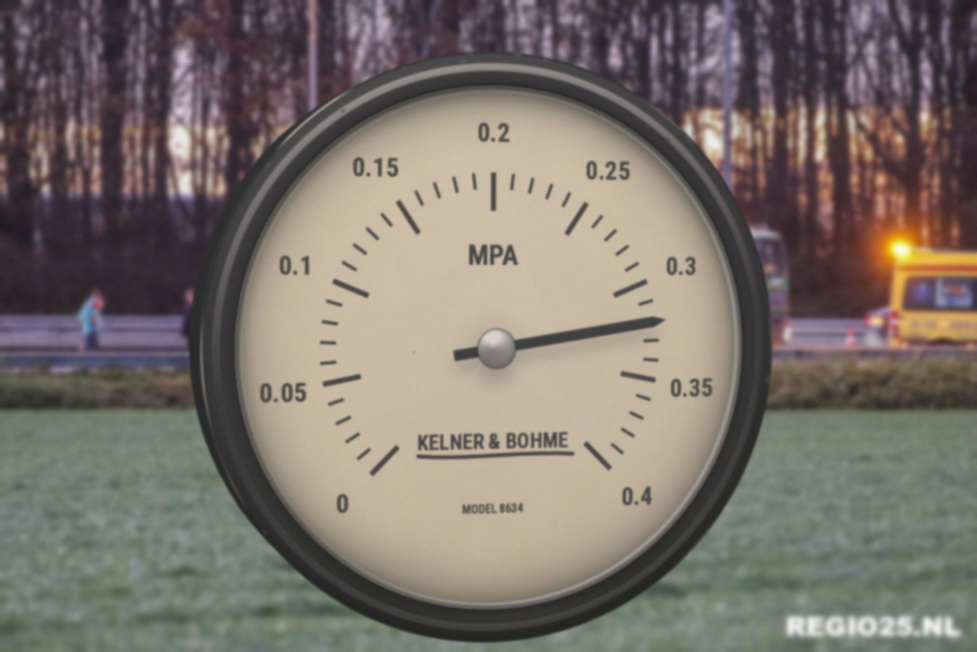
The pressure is 0.32MPa
